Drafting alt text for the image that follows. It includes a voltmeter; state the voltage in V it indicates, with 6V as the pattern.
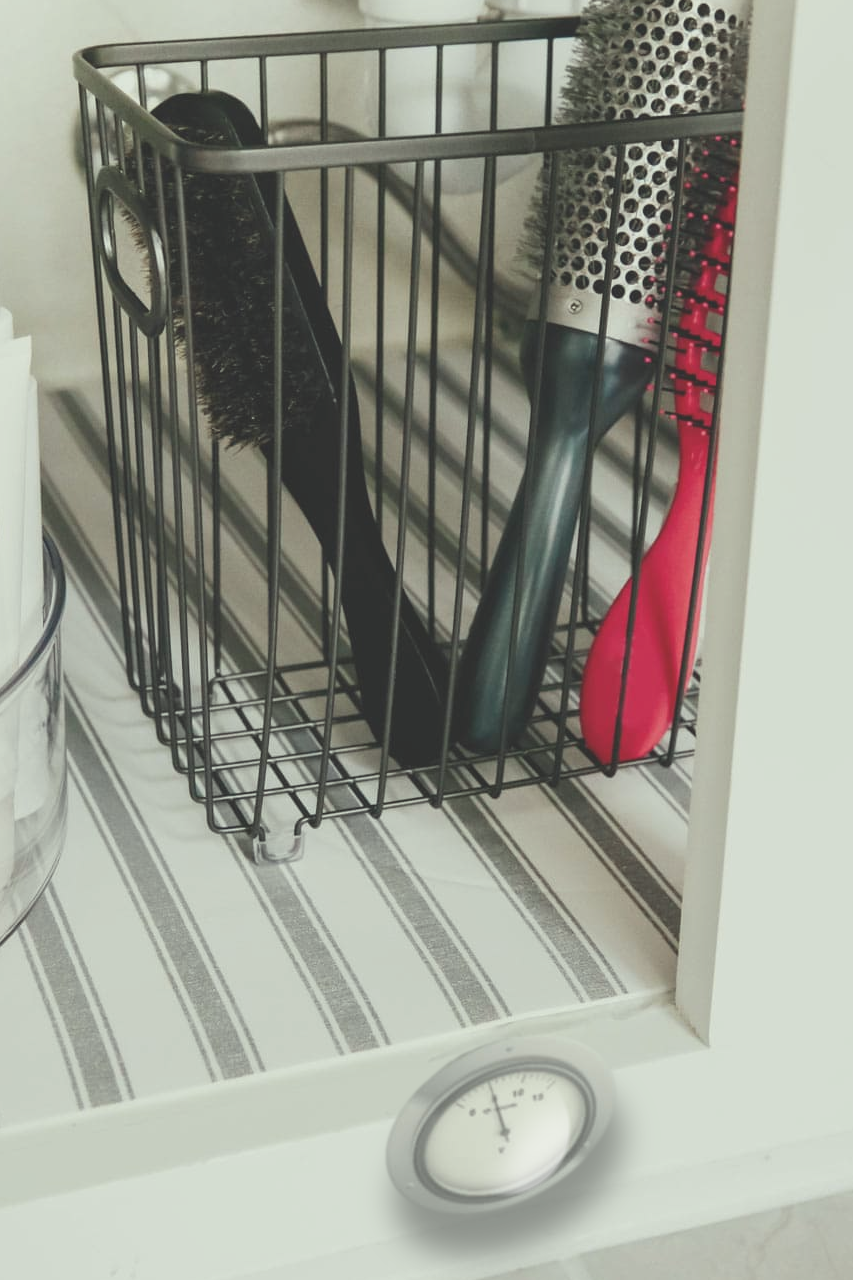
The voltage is 5V
